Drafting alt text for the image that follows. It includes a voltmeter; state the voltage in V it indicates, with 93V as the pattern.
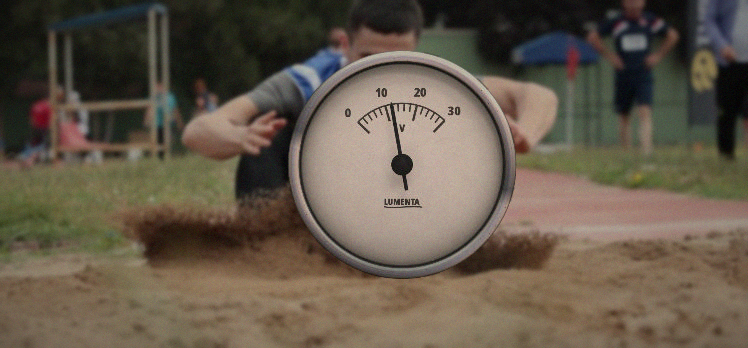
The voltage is 12V
